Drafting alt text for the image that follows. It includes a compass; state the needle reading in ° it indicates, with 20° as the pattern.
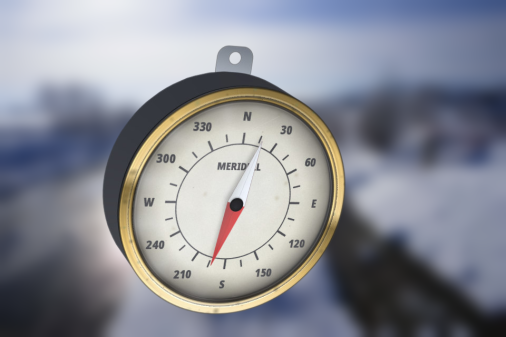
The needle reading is 195°
